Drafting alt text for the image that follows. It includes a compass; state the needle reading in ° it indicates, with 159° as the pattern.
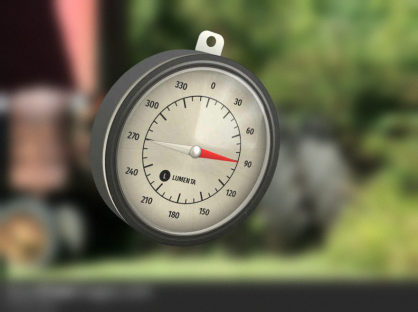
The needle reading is 90°
